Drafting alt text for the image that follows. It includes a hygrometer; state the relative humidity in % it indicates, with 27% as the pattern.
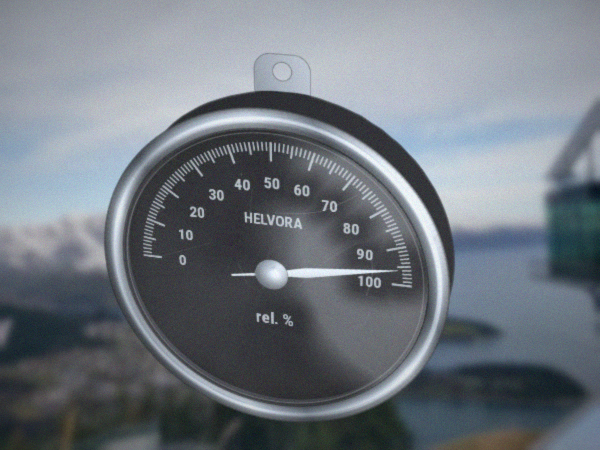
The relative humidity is 95%
